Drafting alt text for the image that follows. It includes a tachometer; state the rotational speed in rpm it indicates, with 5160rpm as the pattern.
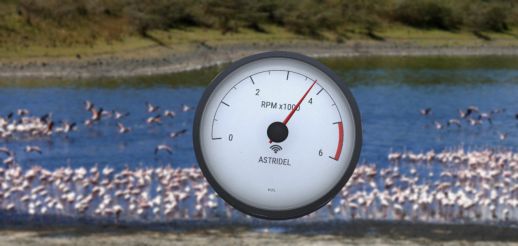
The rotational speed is 3750rpm
